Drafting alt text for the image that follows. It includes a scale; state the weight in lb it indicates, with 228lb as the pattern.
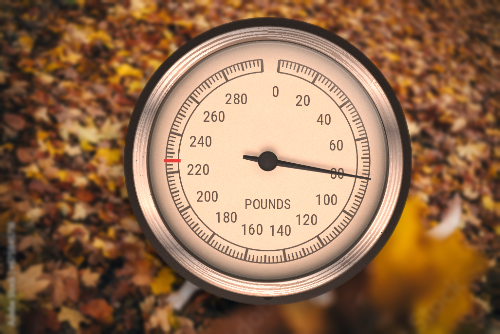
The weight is 80lb
